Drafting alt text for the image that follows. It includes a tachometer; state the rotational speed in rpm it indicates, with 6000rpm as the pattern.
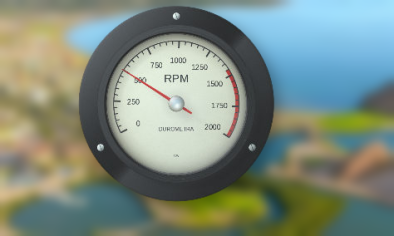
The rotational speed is 500rpm
